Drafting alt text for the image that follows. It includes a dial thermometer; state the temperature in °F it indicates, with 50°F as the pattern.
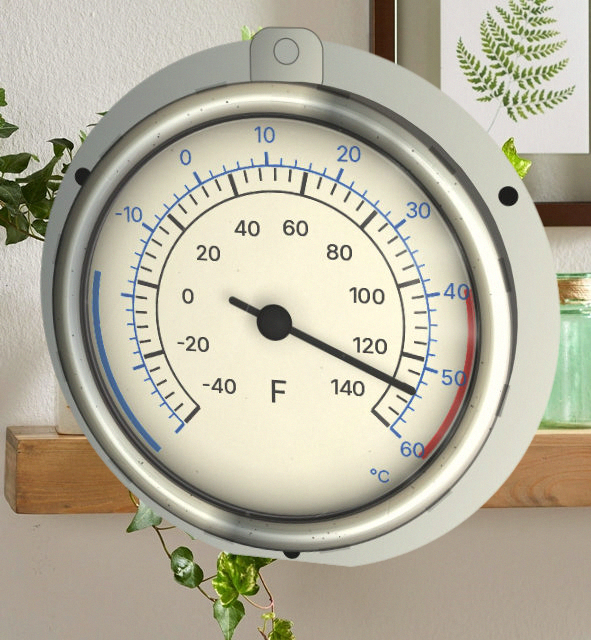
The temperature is 128°F
